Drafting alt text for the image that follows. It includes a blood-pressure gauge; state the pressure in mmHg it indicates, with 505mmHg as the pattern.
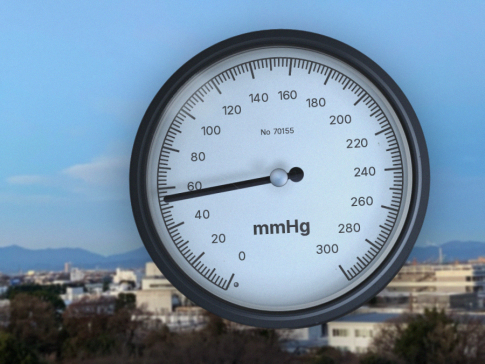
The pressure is 54mmHg
